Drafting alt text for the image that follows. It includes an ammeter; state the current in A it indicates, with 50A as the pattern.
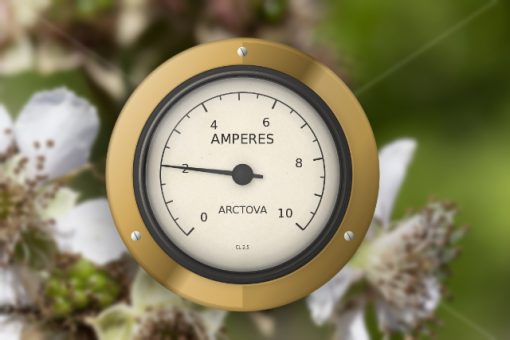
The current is 2A
